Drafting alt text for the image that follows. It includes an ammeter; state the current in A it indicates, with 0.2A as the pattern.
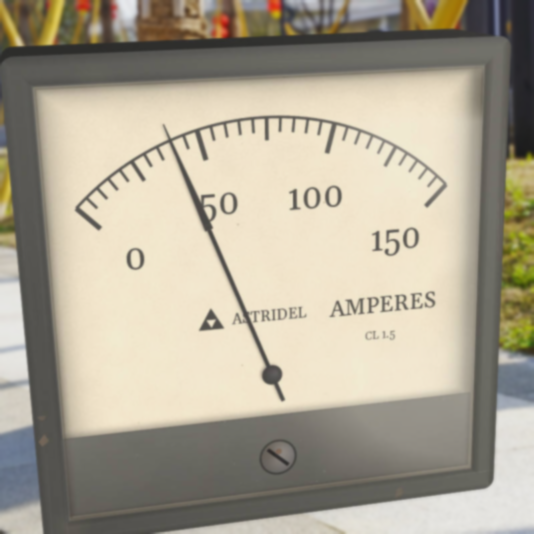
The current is 40A
